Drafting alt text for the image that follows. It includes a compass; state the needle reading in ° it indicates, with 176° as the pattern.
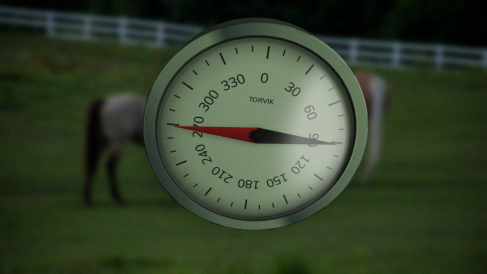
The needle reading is 270°
